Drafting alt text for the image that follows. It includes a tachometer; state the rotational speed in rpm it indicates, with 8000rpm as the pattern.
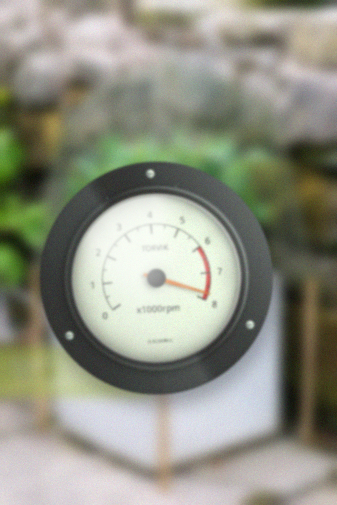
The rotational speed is 7750rpm
